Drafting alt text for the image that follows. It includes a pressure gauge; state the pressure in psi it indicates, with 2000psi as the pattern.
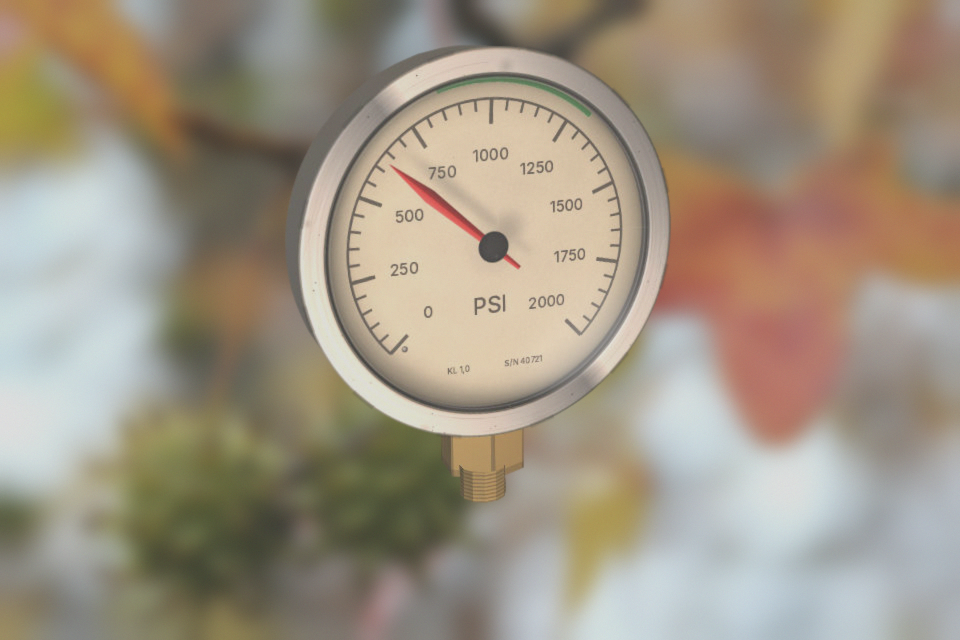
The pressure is 625psi
